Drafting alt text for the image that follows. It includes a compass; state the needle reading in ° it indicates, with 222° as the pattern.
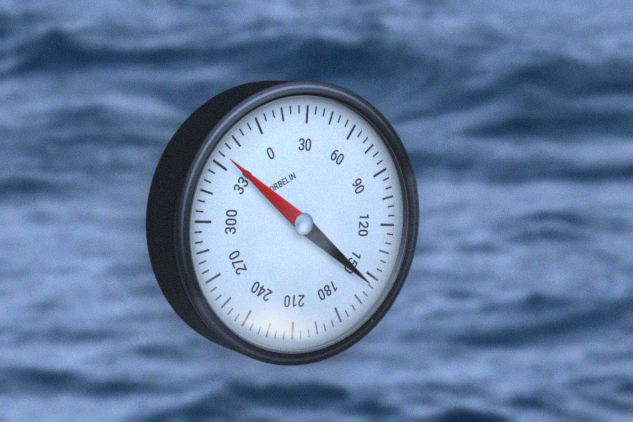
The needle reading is 335°
